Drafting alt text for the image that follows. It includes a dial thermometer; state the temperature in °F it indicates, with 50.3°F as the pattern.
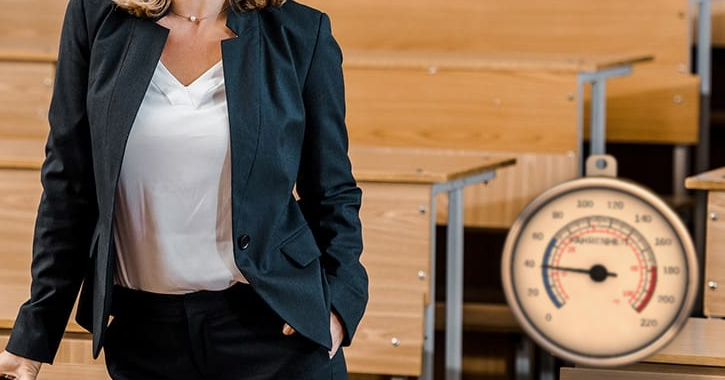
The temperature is 40°F
